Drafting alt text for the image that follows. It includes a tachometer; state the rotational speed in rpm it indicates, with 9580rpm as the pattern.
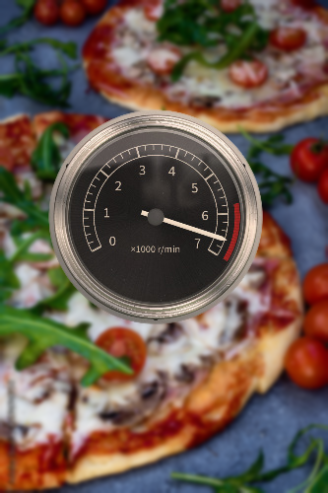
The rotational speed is 6600rpm
